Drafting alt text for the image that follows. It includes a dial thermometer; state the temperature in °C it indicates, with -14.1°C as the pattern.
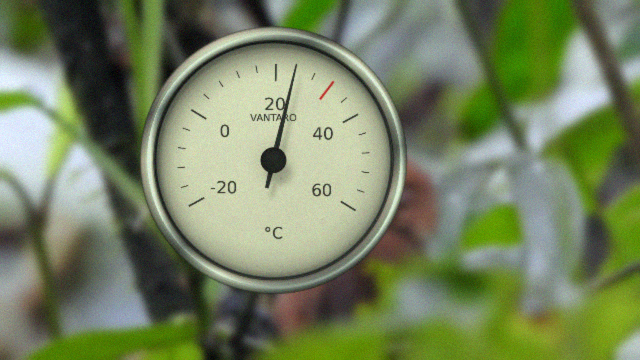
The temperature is 24°C
